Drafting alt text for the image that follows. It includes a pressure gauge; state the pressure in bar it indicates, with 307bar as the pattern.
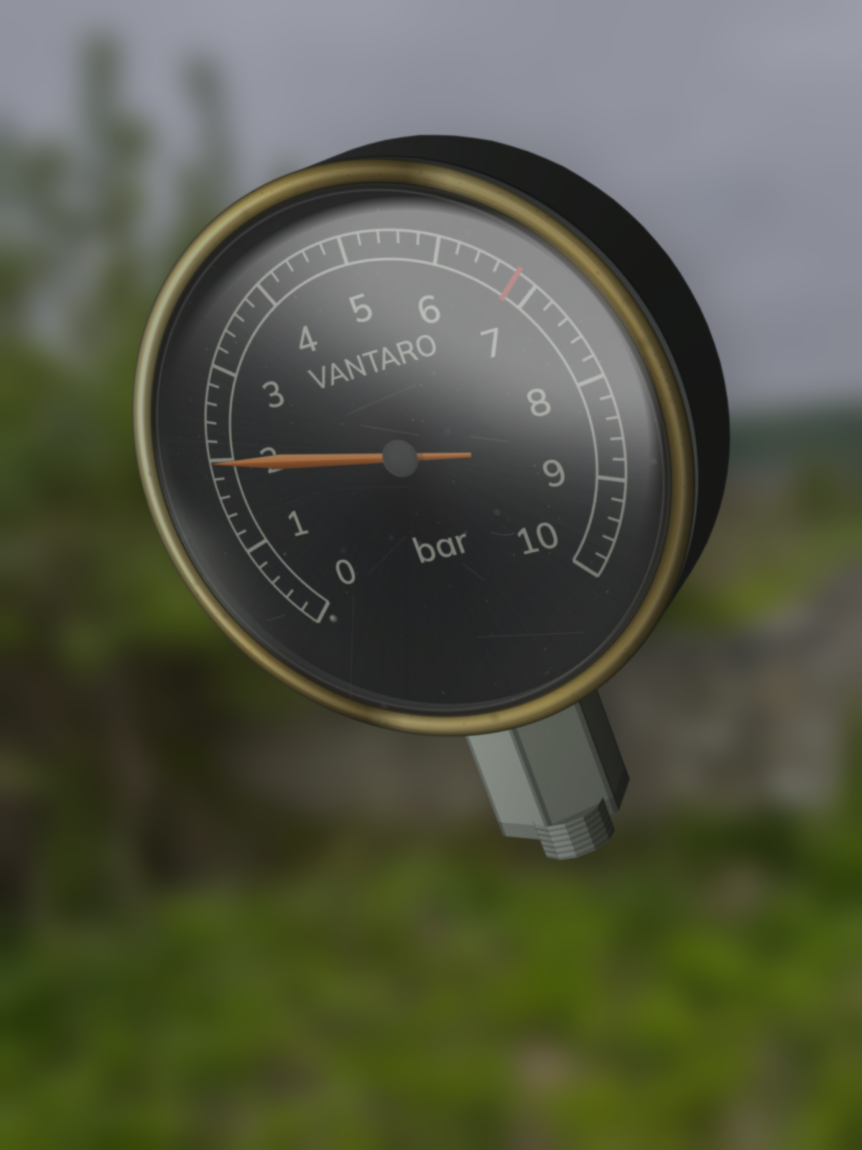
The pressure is 2bar
